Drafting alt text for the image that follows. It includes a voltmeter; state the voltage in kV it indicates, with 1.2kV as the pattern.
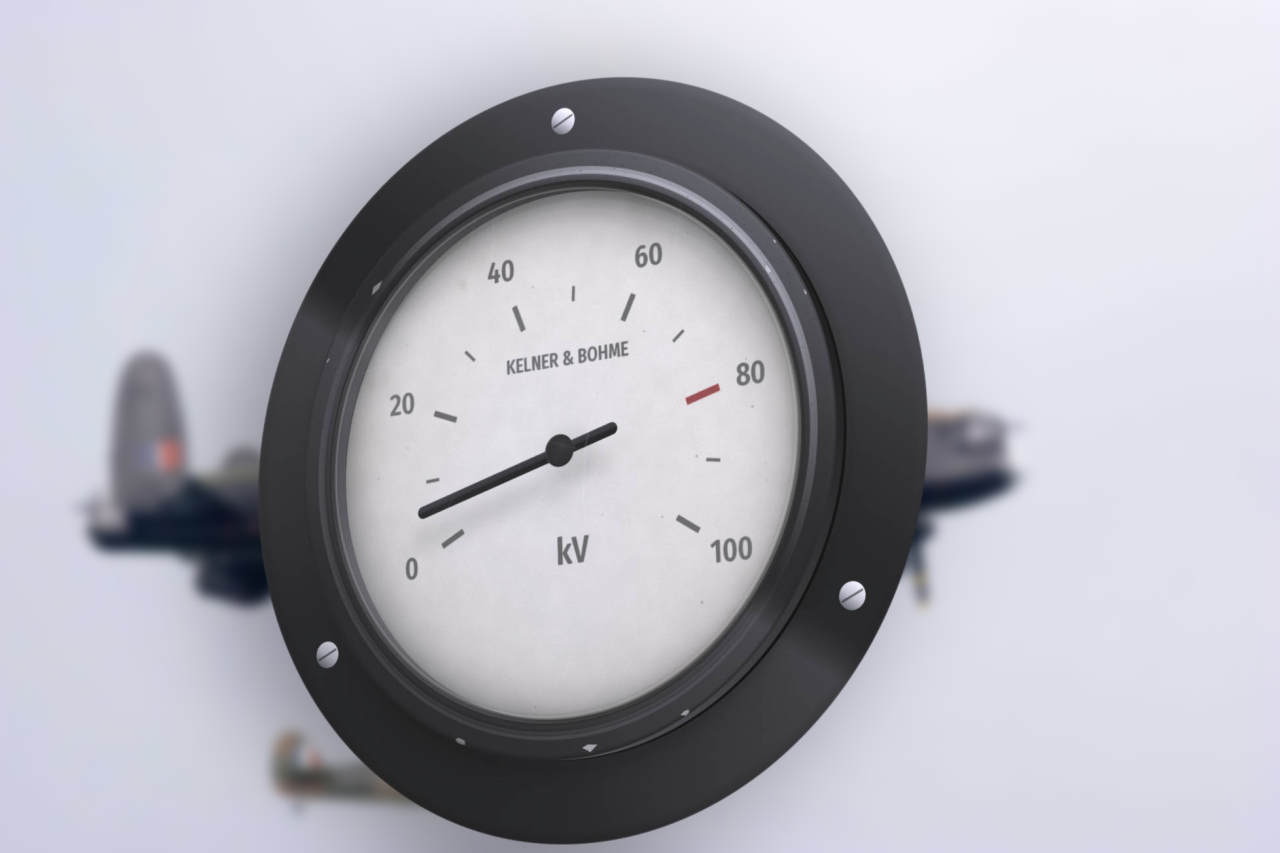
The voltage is 5kV
